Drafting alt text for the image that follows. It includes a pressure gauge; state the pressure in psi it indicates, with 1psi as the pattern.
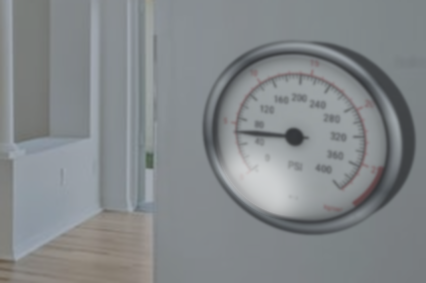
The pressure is 60psi
